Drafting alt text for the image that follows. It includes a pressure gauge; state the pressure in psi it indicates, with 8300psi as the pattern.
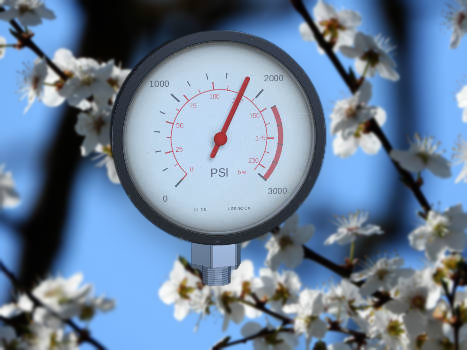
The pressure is 1800psi
